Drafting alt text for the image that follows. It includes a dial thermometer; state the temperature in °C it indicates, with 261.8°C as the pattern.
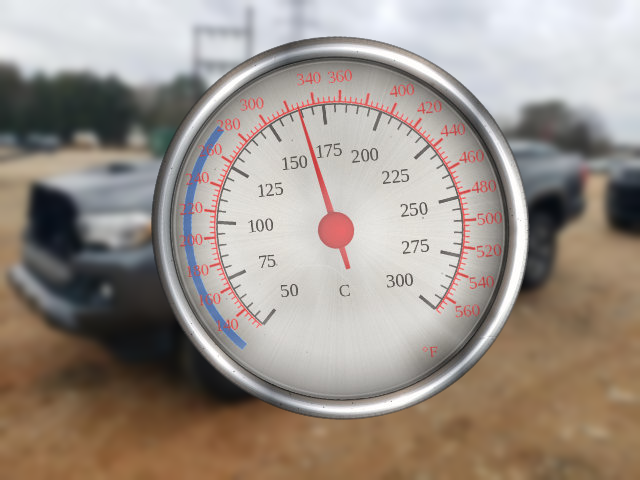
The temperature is 165°C
